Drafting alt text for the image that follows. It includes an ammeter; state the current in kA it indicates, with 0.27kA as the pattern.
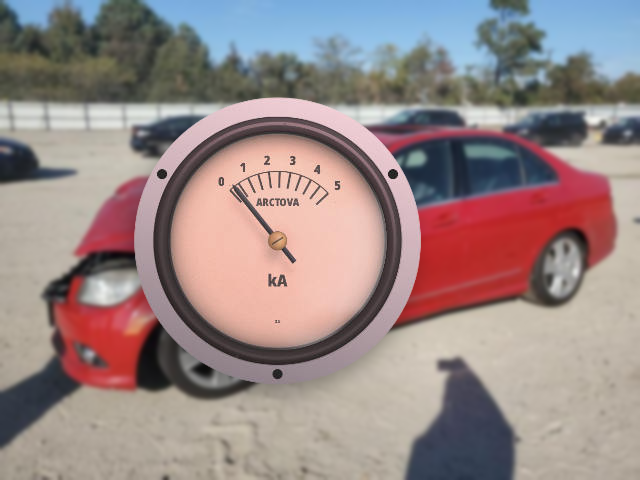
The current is 0.25kA
